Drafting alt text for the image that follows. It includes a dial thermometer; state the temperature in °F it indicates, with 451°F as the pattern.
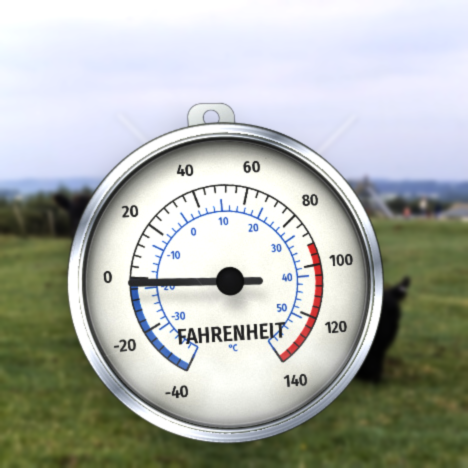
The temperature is -2°F
